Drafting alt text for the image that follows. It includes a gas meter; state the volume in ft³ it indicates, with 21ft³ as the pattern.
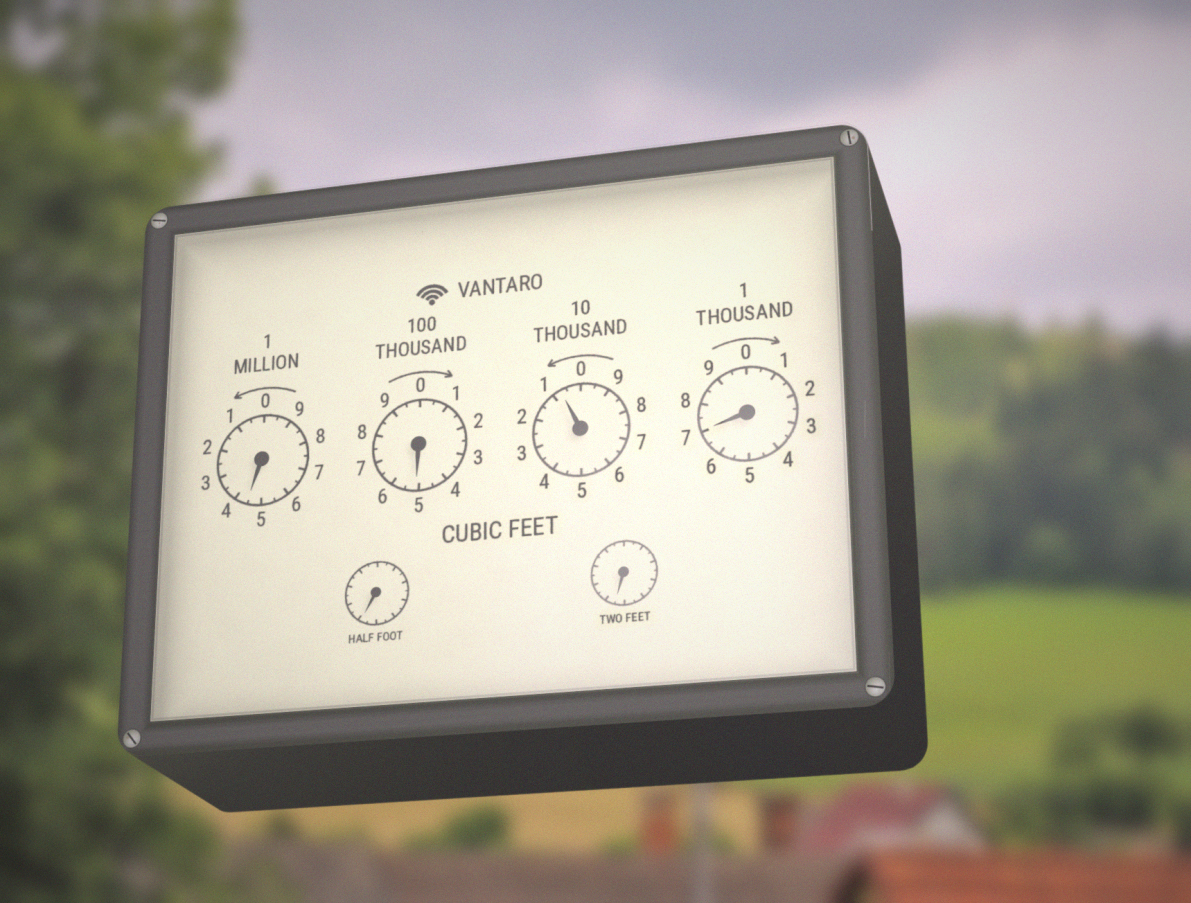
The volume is 450700ft³
